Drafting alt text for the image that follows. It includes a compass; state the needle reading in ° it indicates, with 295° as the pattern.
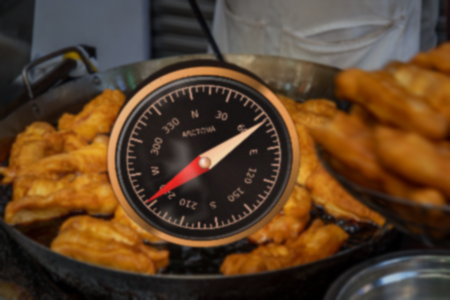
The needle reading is 245°
